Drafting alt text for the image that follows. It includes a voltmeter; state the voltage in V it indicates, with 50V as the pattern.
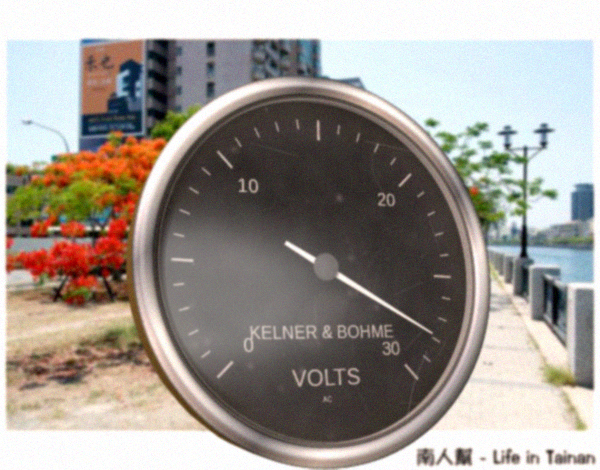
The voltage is 28V
